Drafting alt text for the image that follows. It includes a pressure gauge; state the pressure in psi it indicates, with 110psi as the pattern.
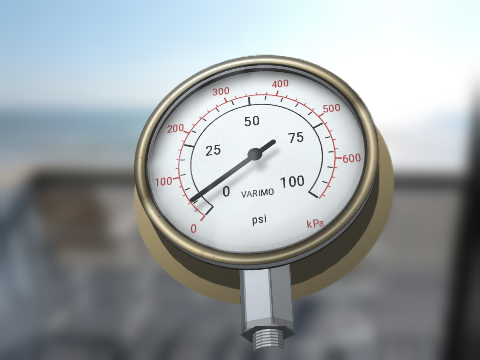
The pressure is 5psi
